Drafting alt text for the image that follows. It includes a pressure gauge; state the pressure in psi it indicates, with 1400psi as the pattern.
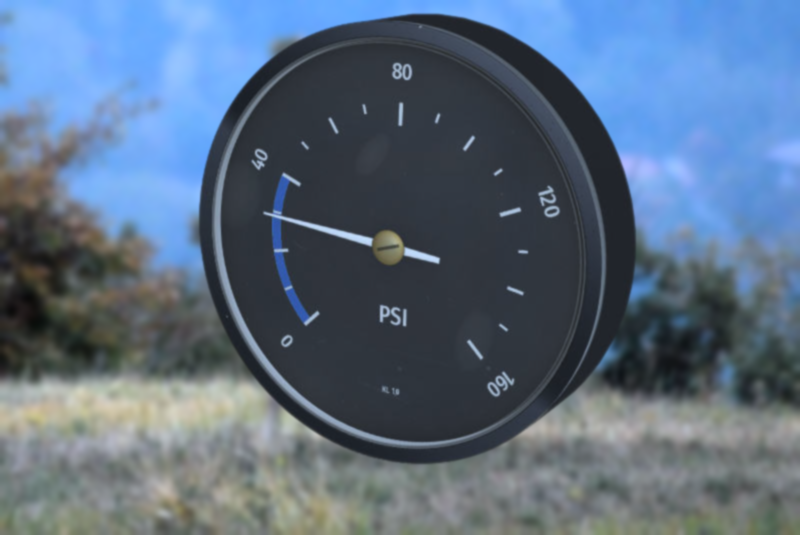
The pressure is 30psi
